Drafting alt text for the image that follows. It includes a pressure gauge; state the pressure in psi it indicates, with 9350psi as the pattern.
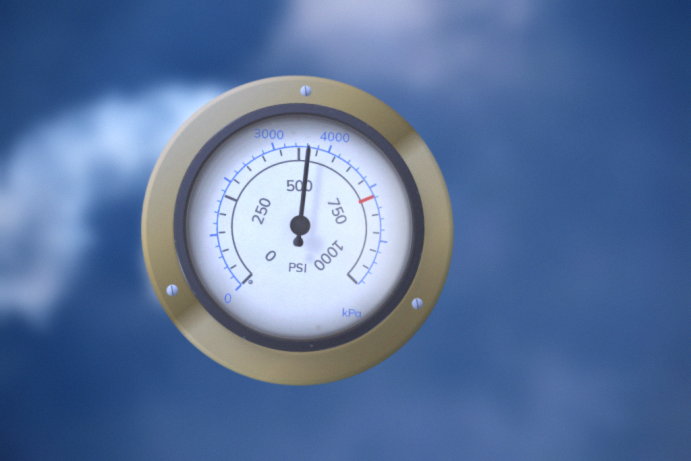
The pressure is 525psi
